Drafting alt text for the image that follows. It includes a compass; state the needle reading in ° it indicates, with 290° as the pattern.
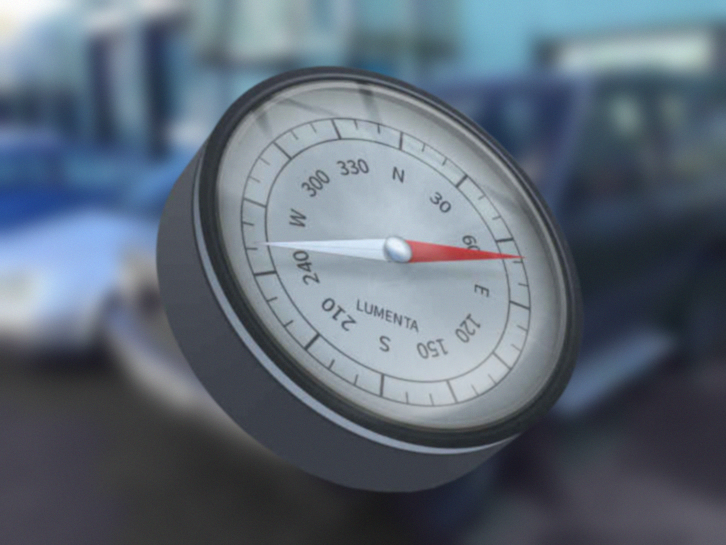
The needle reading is 70°
